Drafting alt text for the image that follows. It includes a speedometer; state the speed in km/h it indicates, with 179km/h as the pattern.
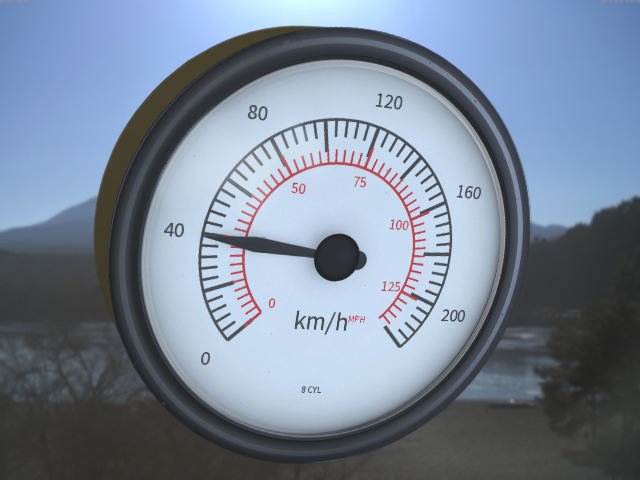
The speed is 40km/h
